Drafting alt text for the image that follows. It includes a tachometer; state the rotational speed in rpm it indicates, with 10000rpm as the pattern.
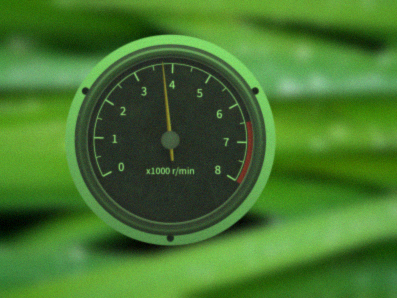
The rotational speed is 3750rpm
